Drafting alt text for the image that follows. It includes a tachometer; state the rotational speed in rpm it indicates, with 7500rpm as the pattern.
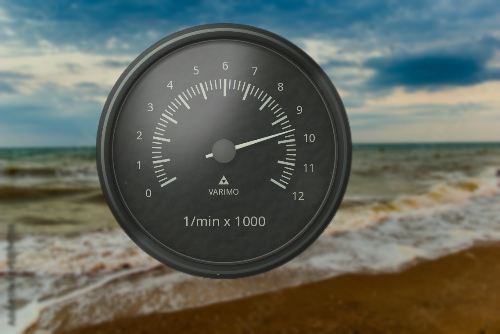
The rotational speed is 9600rpm
